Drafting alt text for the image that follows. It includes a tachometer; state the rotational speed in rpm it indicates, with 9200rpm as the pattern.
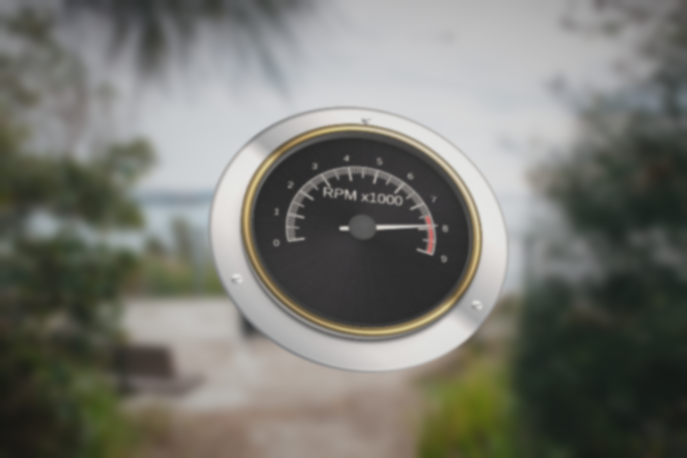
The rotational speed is 8000rpm
